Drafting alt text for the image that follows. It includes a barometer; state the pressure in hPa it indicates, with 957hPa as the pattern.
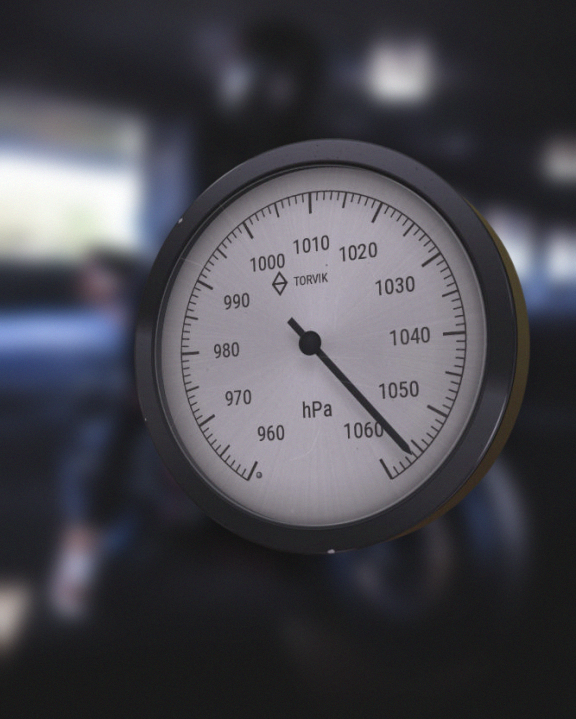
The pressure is 1056hPa
